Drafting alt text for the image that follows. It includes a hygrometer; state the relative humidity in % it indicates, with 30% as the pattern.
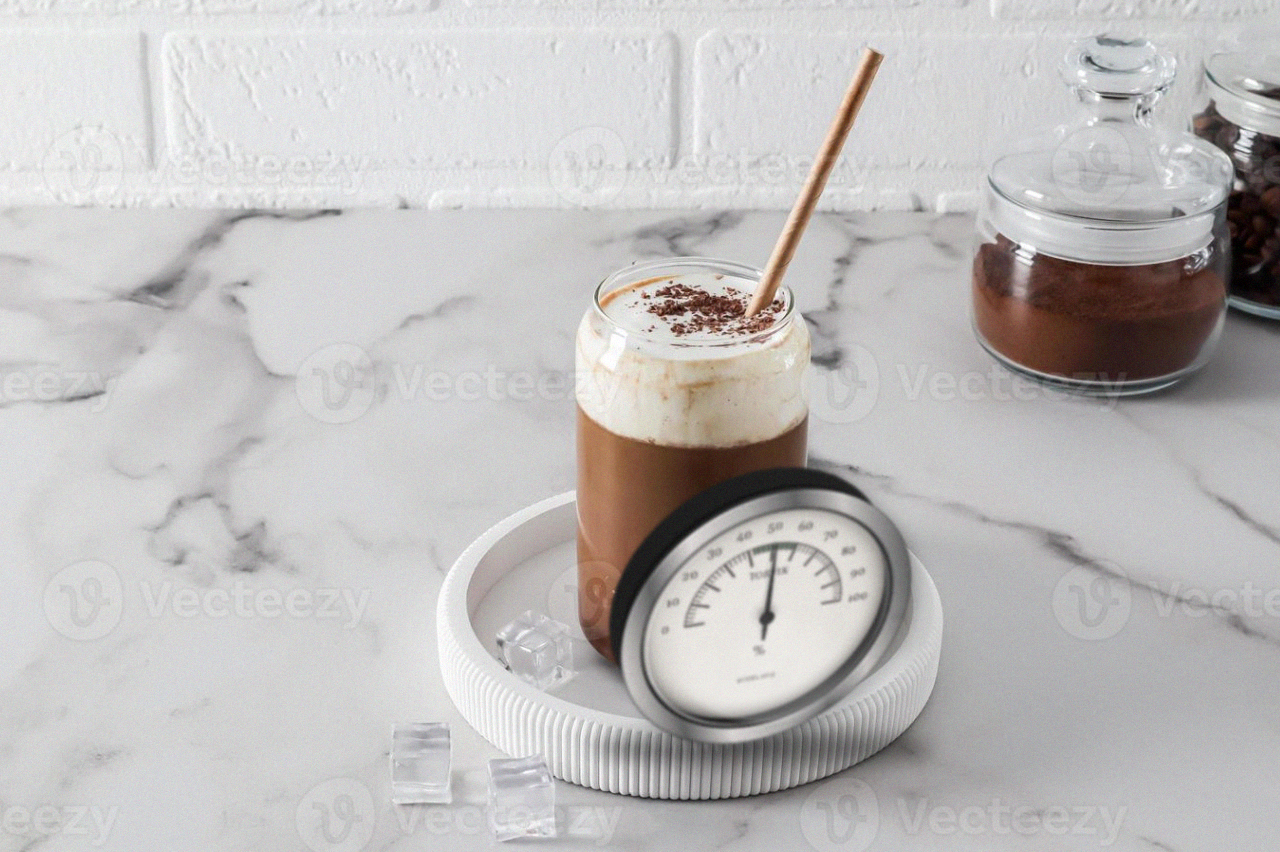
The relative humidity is 50%
